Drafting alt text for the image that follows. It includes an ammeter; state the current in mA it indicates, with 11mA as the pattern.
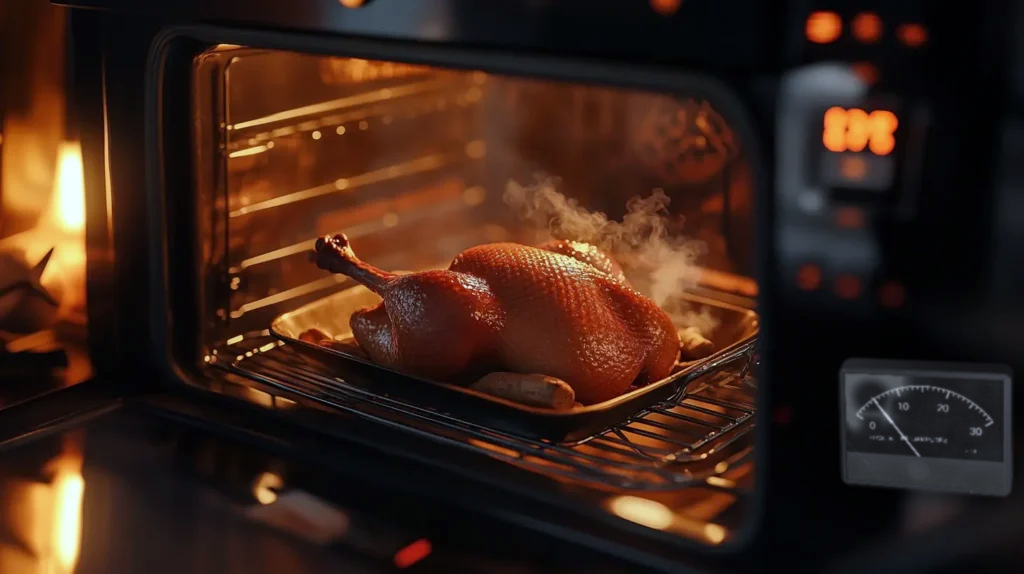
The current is 5mA
